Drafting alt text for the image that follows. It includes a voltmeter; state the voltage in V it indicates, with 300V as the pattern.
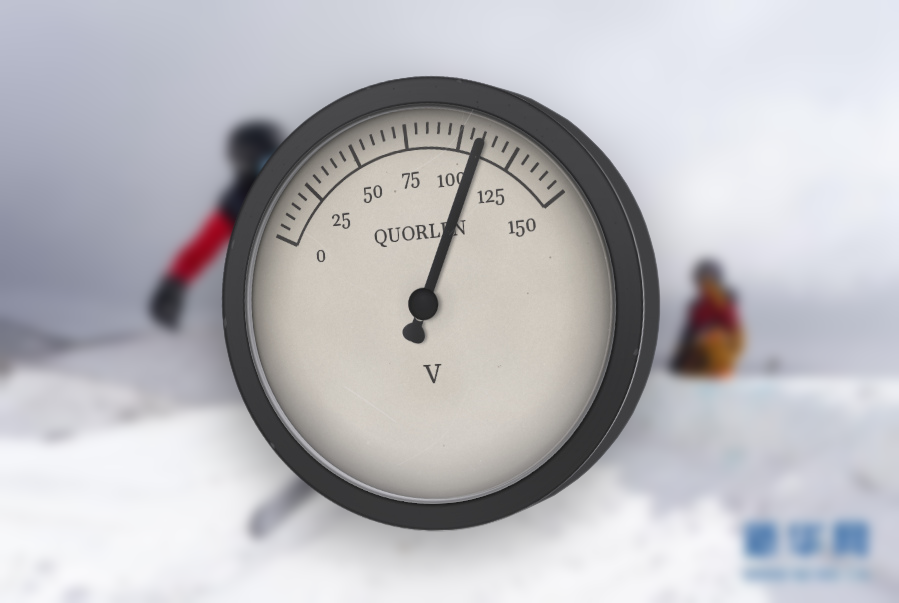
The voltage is 110V
